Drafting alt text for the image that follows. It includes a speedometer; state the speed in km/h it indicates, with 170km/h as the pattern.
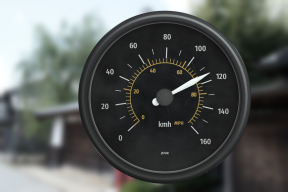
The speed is 115km/h
